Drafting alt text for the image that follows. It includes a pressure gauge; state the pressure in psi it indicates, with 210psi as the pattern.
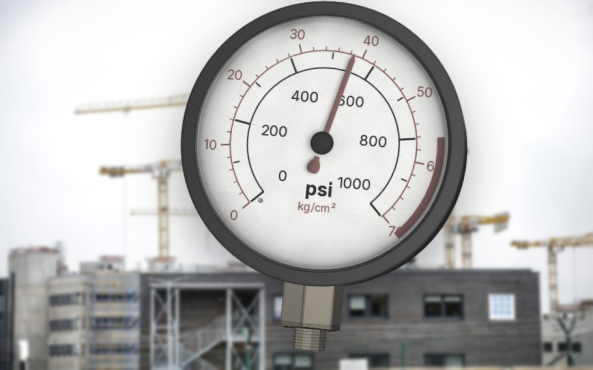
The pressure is 550psi
